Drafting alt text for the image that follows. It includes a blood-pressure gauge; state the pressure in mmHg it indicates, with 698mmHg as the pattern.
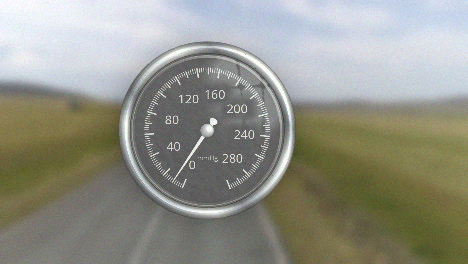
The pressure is 10mmHg
